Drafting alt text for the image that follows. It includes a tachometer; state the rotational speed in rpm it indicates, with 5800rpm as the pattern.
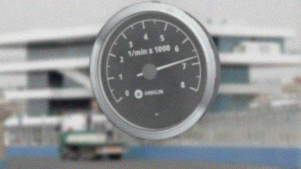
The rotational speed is 6750rpm
